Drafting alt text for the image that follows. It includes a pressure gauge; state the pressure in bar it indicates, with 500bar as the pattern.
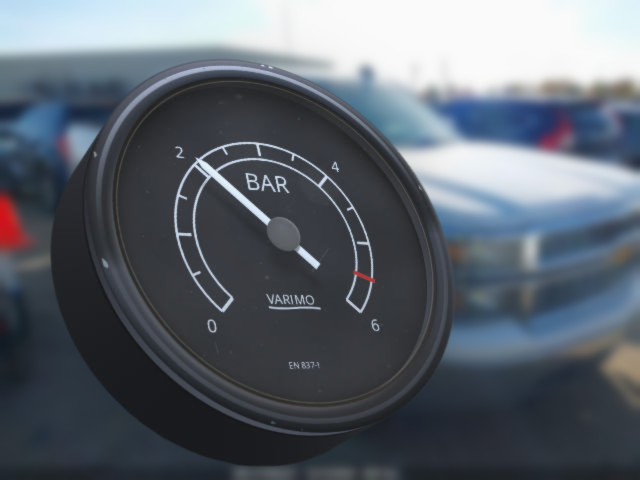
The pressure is 2bar
